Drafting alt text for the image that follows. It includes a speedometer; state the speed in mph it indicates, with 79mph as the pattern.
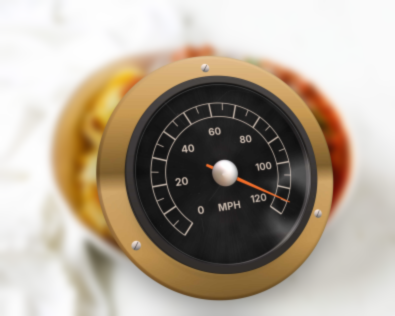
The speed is 115mph
